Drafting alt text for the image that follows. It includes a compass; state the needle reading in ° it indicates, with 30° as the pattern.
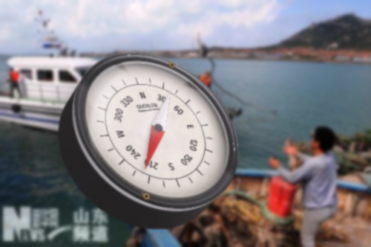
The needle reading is 217.5°
